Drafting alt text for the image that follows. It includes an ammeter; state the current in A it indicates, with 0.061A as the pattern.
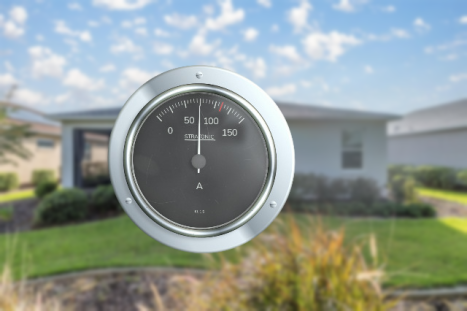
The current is 75A
